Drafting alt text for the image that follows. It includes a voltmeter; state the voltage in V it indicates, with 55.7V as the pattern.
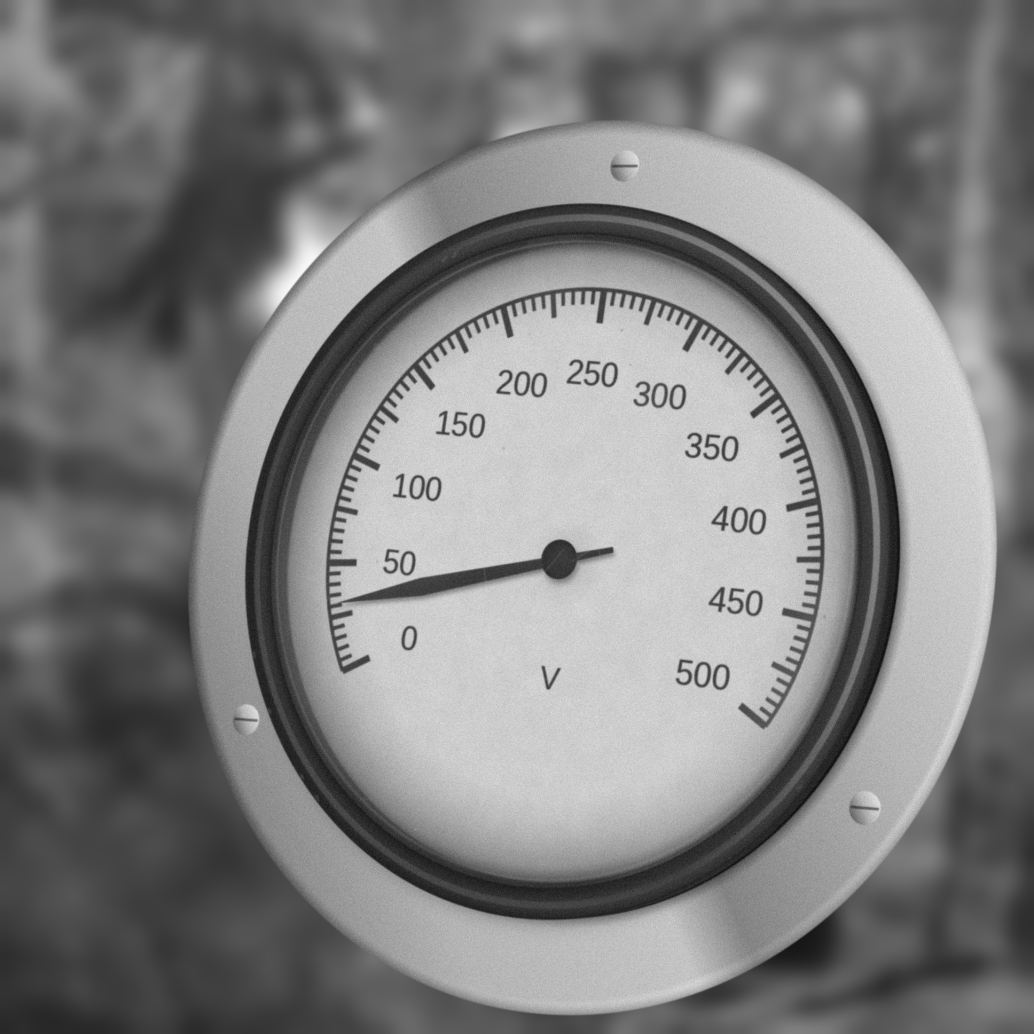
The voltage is 30V
